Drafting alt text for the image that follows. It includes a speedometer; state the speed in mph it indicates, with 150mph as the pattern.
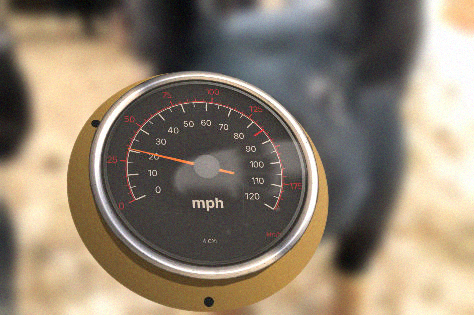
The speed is 20mph
